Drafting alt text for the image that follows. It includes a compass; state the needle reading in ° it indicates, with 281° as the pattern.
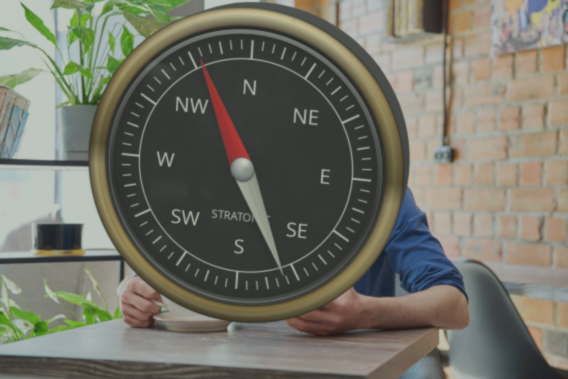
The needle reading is 335°
